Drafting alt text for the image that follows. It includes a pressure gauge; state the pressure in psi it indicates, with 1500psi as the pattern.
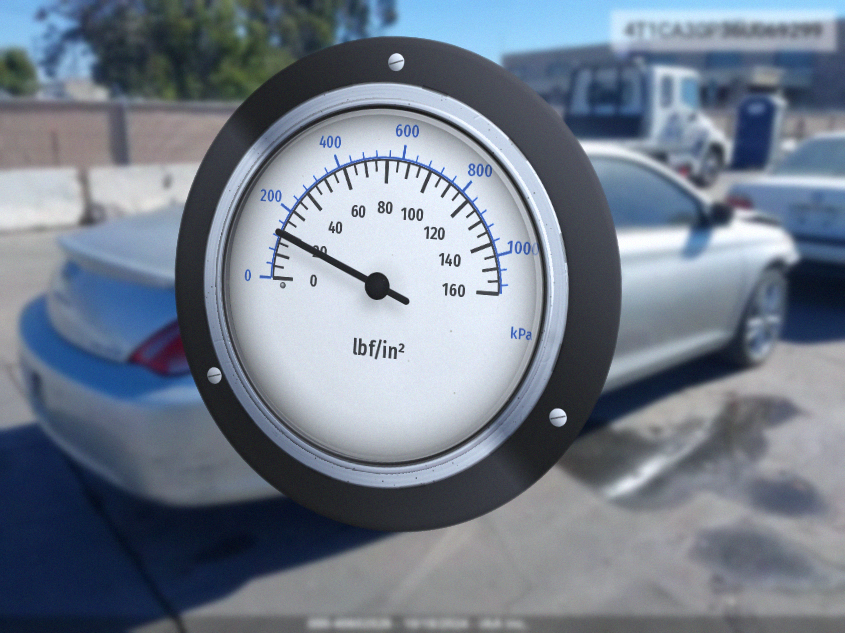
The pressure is 20psi
